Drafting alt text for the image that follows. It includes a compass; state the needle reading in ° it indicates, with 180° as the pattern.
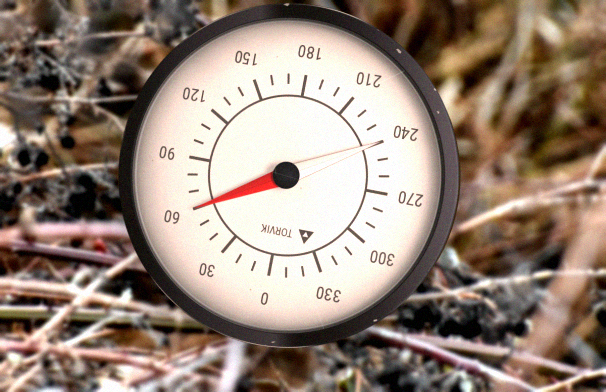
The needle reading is 60°
